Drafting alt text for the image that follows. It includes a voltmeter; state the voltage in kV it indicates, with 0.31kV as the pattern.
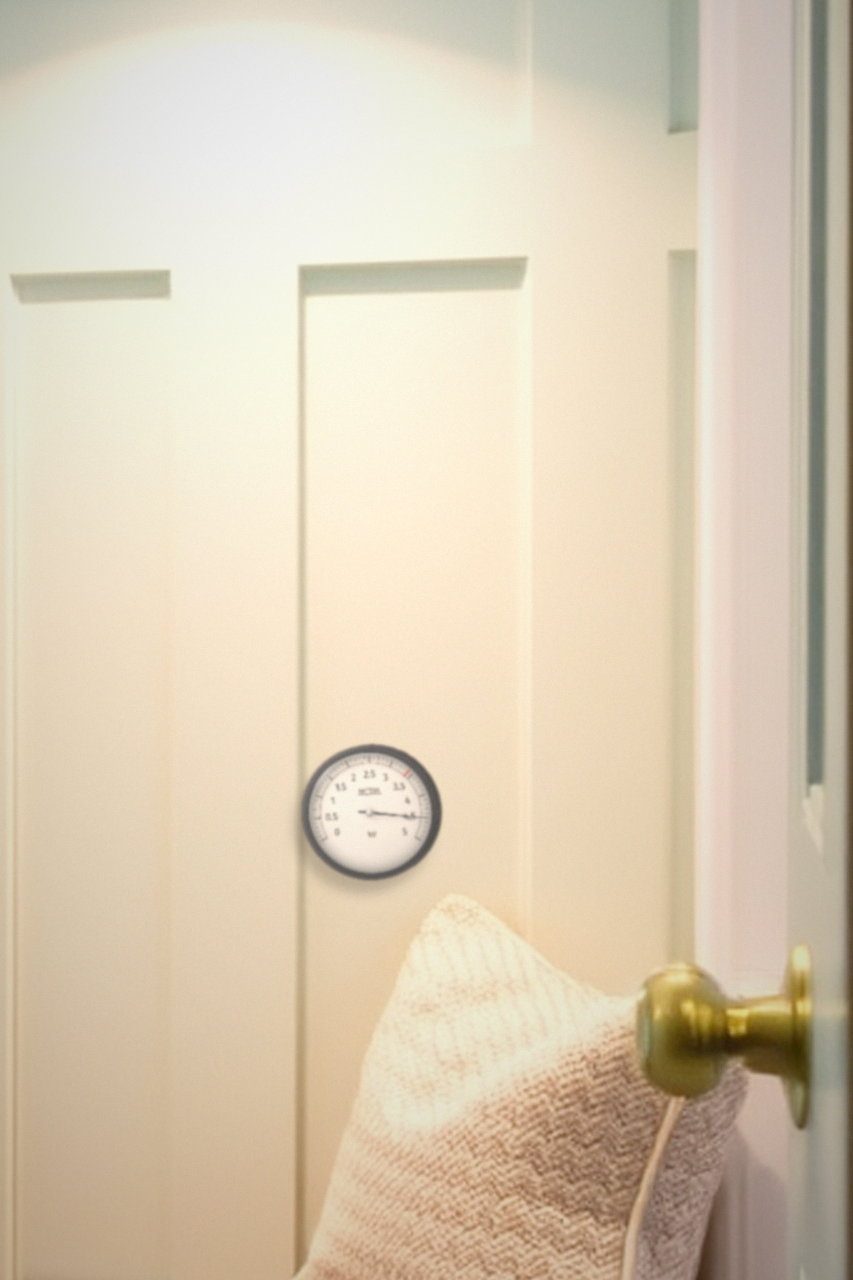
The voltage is 4.5kV
